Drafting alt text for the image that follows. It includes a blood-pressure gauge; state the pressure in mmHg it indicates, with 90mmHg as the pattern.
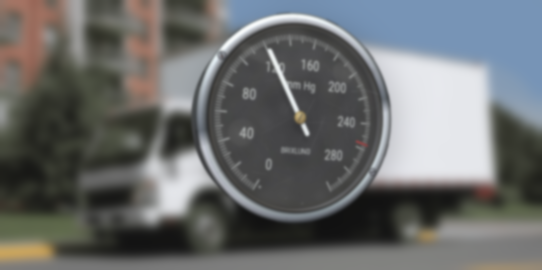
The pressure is 120mmHg
